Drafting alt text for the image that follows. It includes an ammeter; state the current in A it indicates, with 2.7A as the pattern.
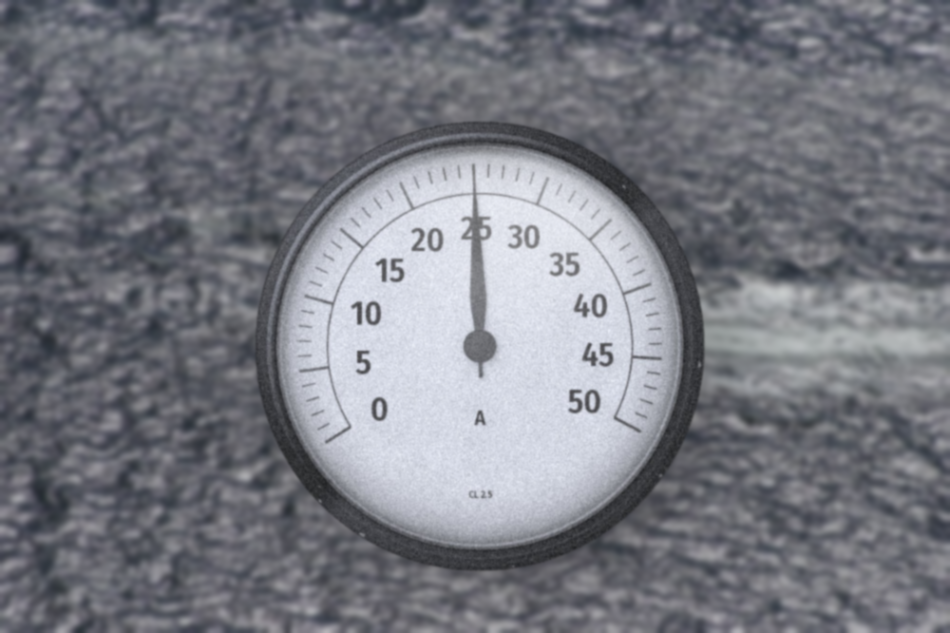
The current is 25A
